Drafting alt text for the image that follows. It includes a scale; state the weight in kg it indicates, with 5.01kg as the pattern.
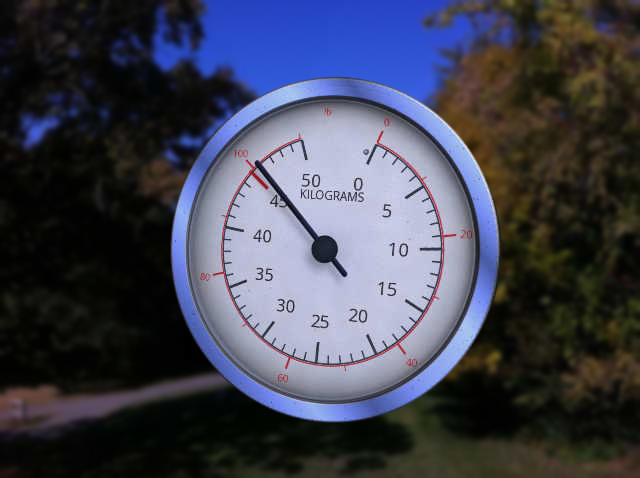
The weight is 46kg
